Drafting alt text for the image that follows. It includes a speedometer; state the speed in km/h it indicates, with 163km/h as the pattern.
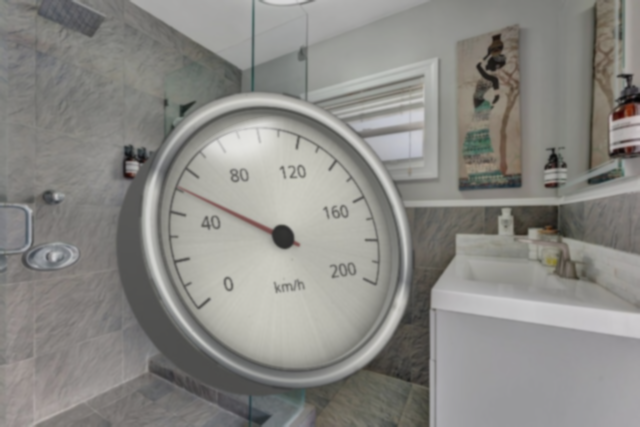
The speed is 50km/h
